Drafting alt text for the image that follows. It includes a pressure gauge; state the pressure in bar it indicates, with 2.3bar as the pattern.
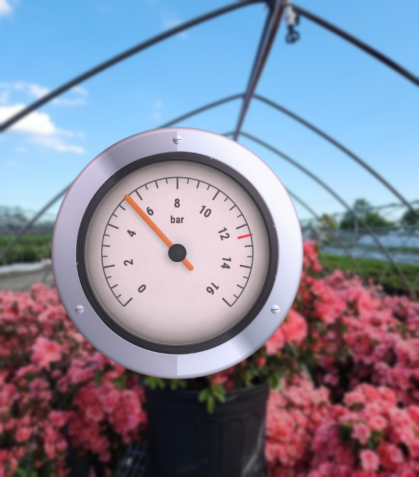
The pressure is 5.5bar
